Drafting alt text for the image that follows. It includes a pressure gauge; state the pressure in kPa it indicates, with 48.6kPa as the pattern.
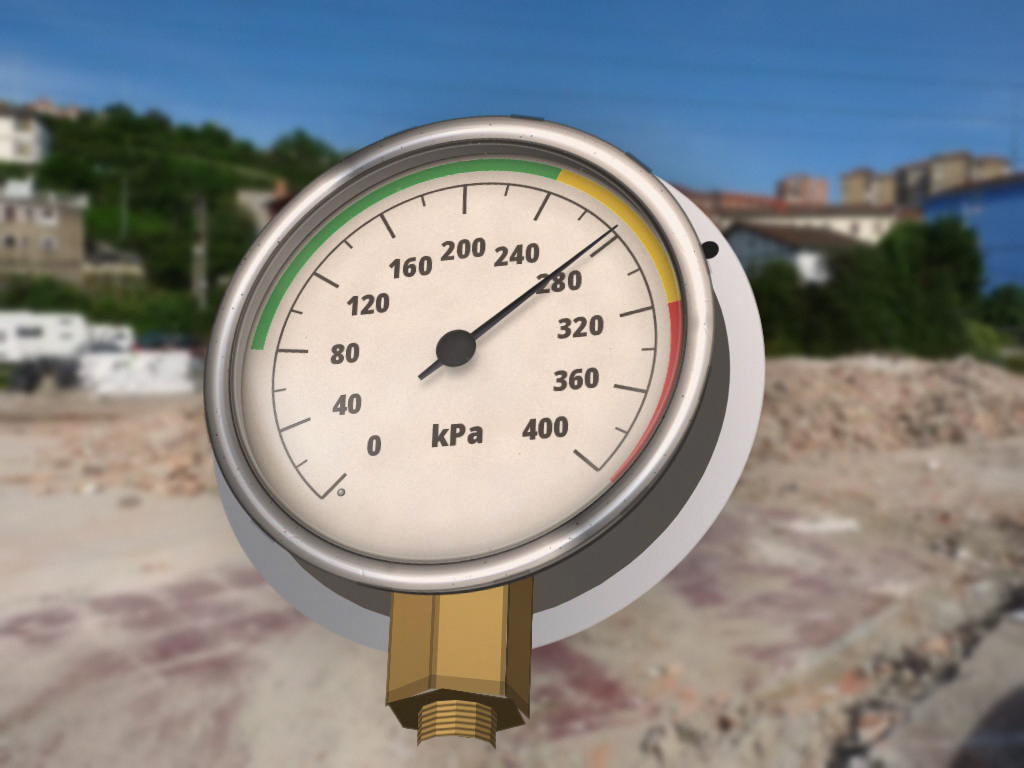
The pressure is 280kPa
